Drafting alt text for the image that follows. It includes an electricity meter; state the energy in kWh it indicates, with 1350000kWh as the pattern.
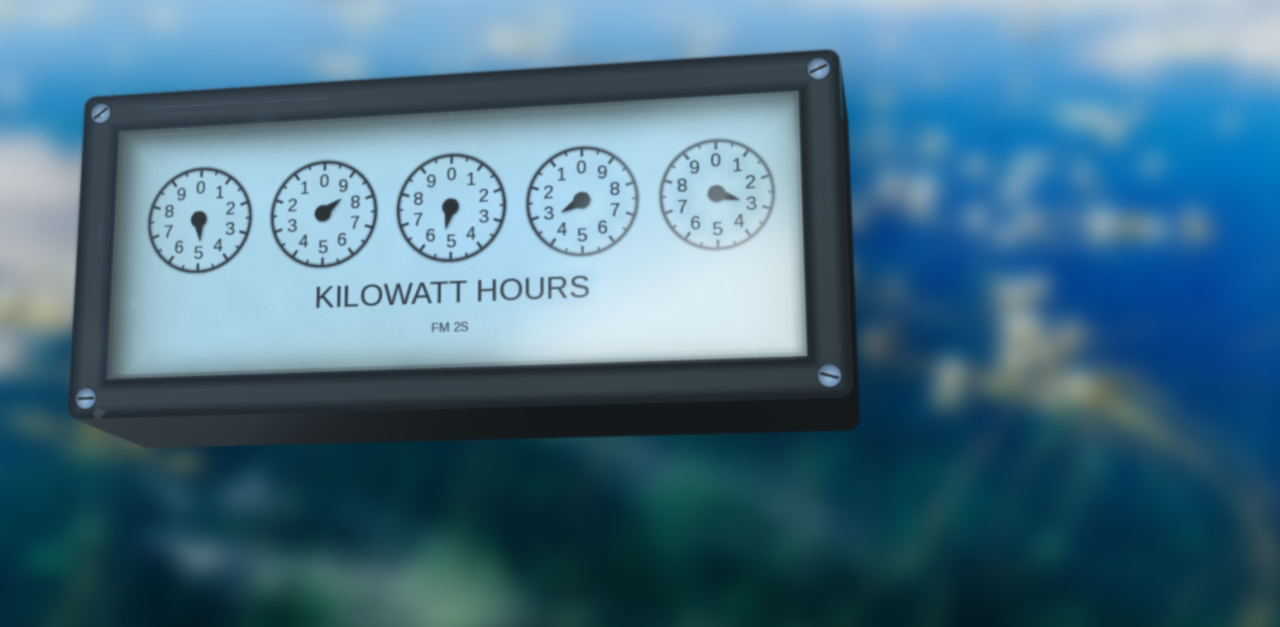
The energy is 48533kWh
